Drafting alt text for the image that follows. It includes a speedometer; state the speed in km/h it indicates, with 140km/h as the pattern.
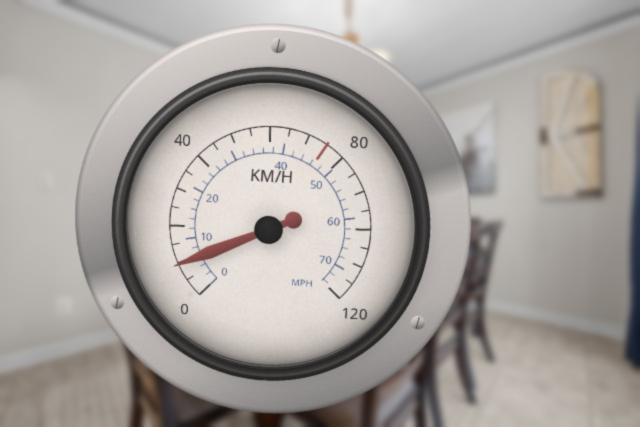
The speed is 10km/h
